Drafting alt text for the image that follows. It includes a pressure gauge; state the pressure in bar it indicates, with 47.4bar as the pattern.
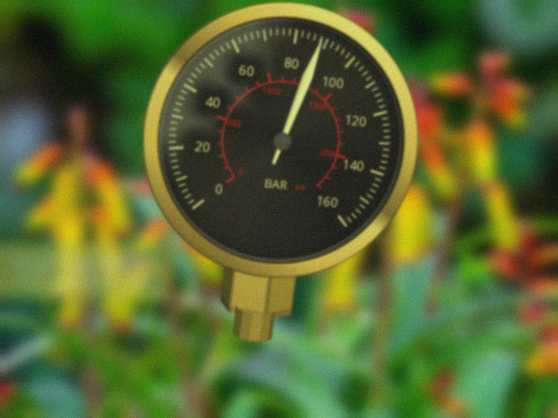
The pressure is 88bar
